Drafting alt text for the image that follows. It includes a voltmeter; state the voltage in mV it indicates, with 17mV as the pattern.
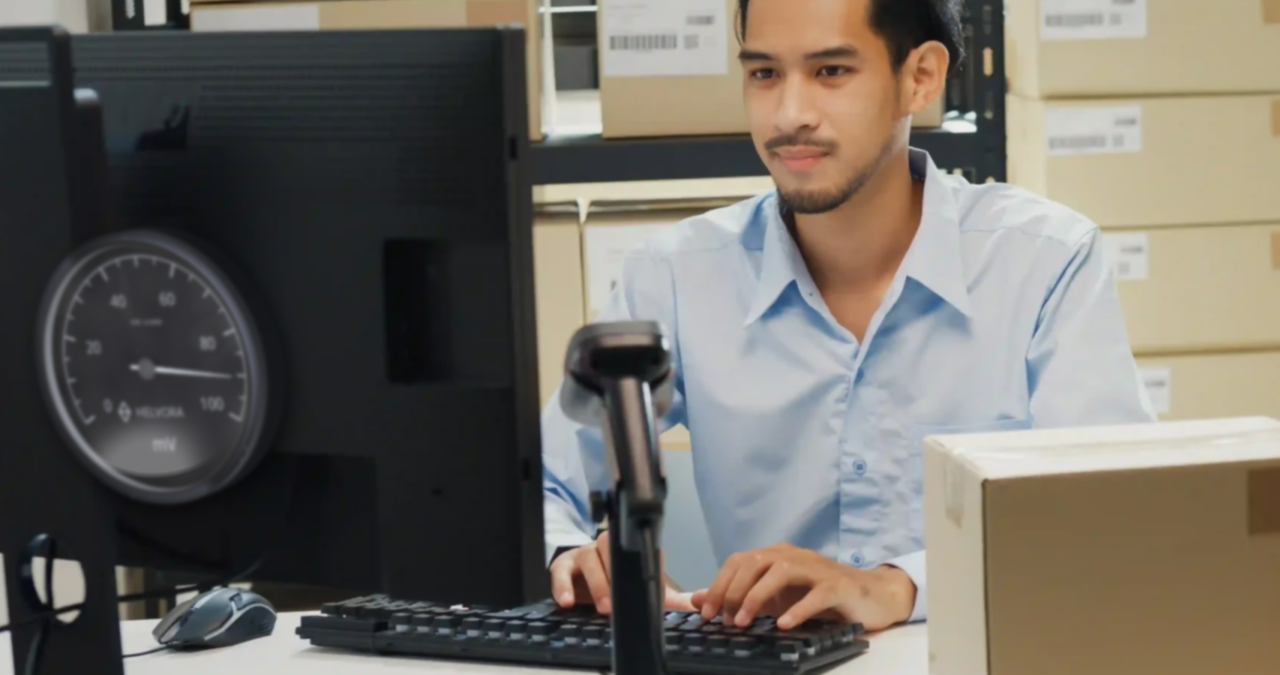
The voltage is 90mV
